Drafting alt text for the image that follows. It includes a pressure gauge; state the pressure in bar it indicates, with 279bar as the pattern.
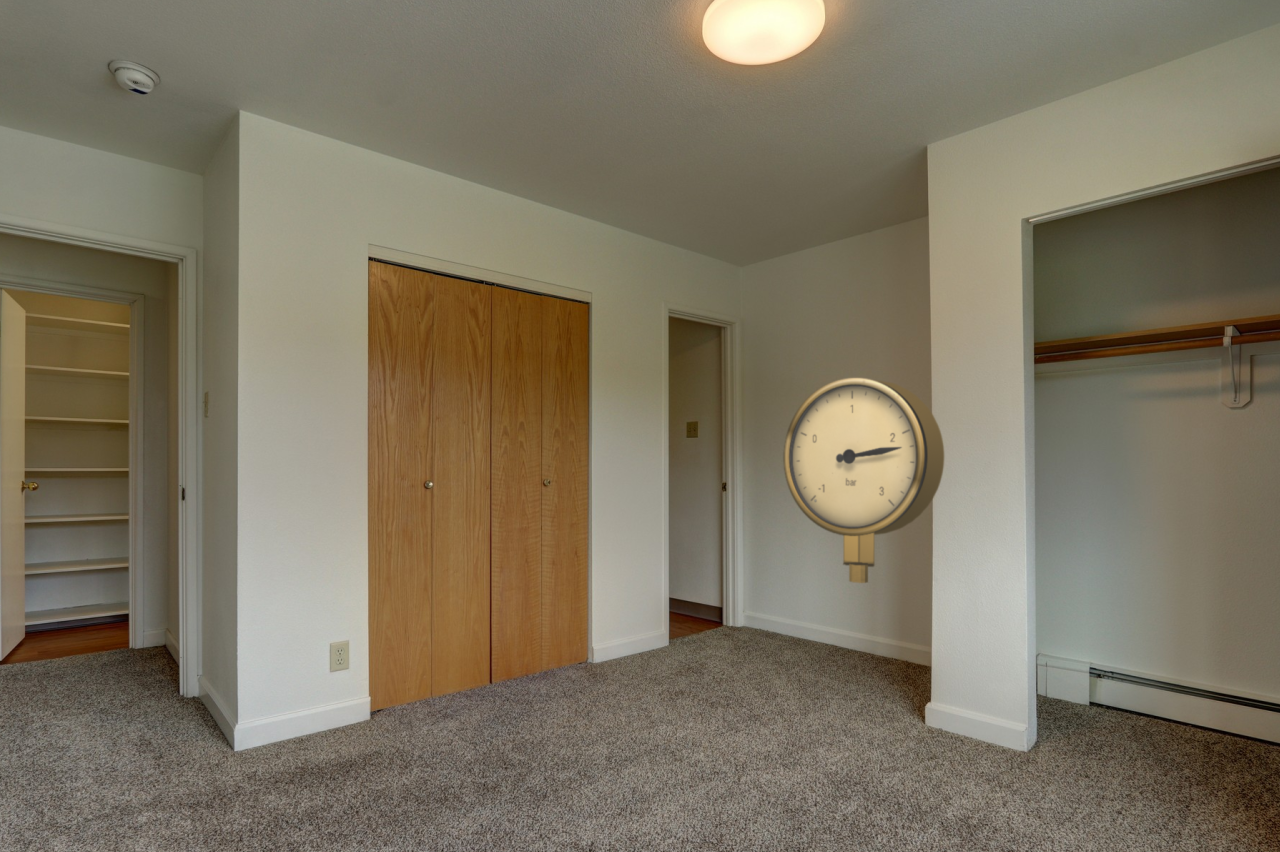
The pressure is 2.2bar
